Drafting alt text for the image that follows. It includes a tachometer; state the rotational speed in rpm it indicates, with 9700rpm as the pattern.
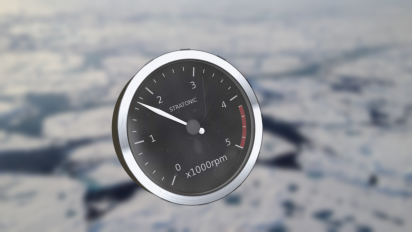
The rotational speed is 1700rpm
